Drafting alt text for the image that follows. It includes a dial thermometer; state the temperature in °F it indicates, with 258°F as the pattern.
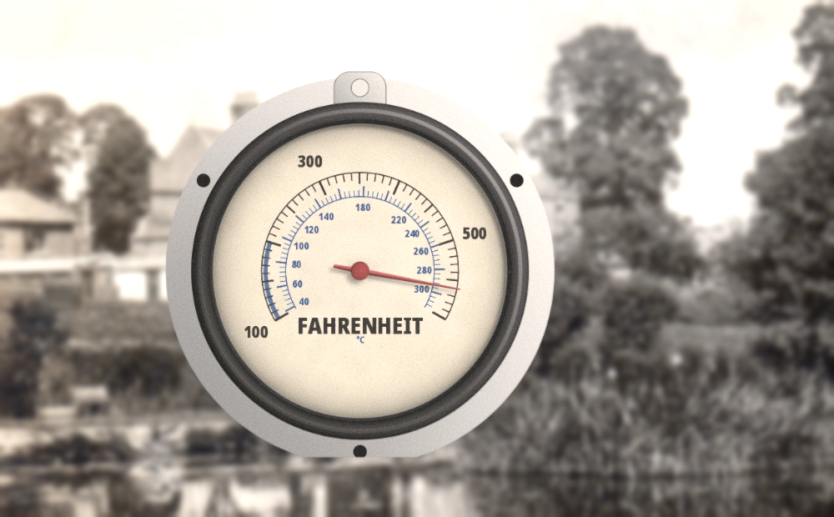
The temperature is 560°F
